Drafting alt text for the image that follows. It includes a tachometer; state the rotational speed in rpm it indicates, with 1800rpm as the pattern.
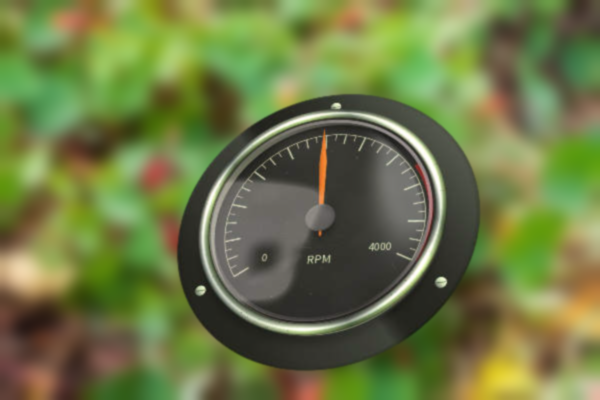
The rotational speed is 2000rpm
